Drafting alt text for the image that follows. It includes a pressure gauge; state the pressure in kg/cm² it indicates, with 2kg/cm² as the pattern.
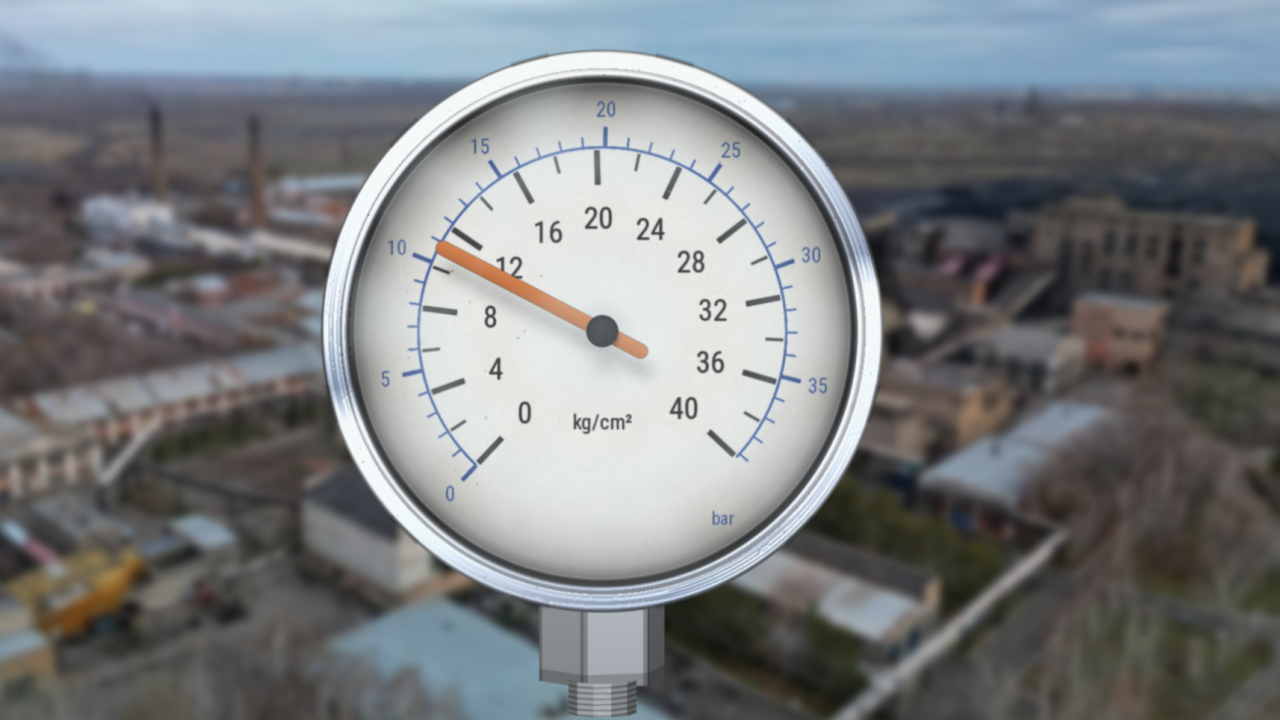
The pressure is 11kg/cm²
